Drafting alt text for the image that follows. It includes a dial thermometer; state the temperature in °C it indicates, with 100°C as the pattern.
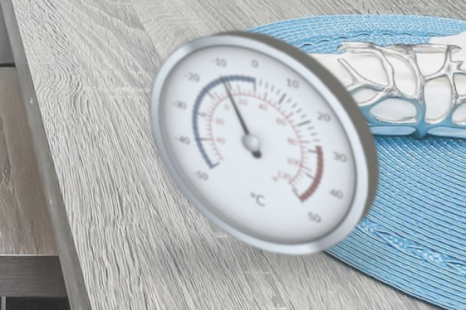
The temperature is -10°C
